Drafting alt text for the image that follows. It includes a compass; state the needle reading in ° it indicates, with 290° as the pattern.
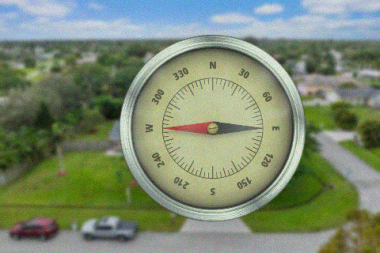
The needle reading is 270°
